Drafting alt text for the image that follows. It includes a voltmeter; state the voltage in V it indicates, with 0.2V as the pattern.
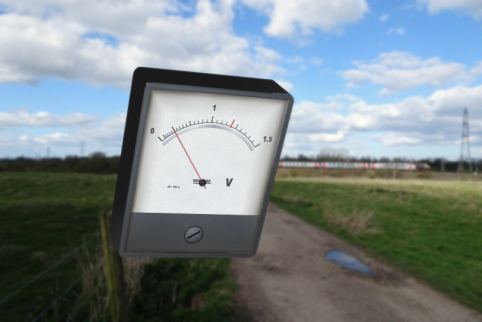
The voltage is 0.5V
